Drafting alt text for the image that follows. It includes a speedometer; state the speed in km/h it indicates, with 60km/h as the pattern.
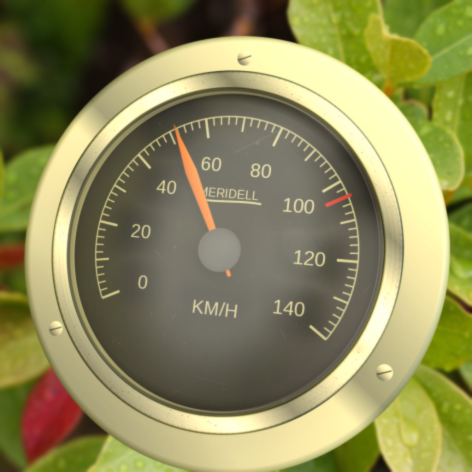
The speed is 52km/h
